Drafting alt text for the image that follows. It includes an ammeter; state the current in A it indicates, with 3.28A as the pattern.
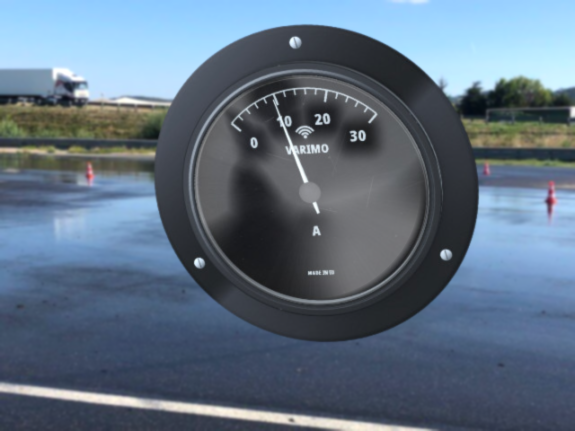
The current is 10A
